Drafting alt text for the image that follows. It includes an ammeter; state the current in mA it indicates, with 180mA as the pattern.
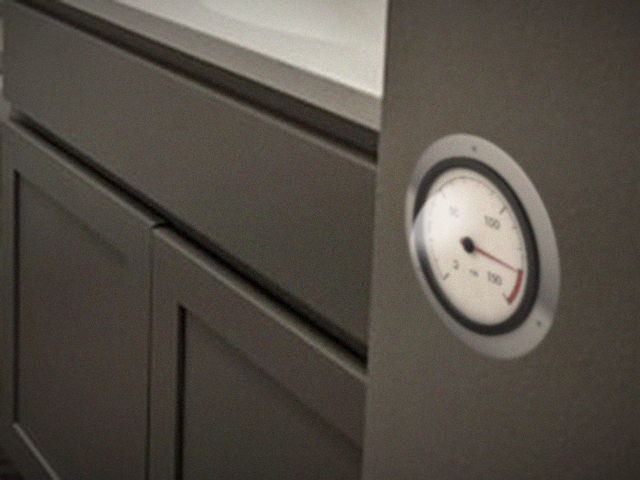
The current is 130mA
